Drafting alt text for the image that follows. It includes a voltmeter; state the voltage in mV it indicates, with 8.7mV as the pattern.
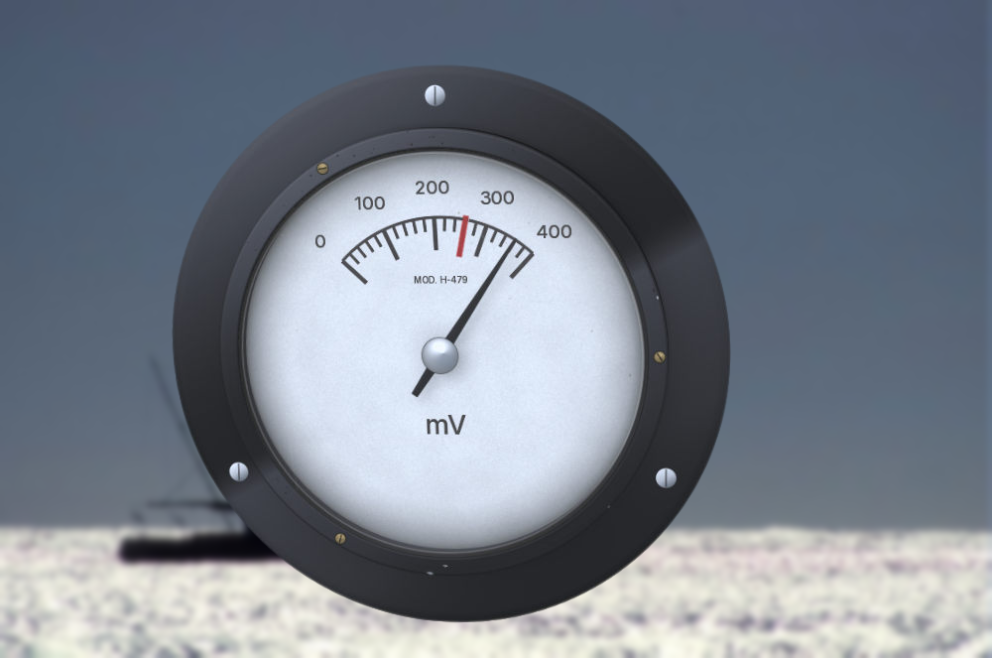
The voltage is 360mV
